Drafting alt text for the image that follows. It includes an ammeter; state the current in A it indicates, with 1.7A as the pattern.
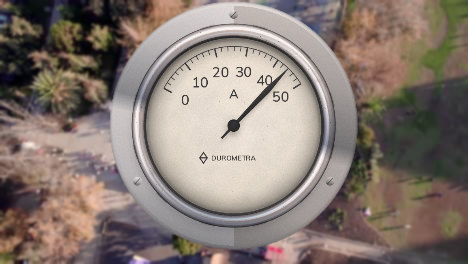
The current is 44A
